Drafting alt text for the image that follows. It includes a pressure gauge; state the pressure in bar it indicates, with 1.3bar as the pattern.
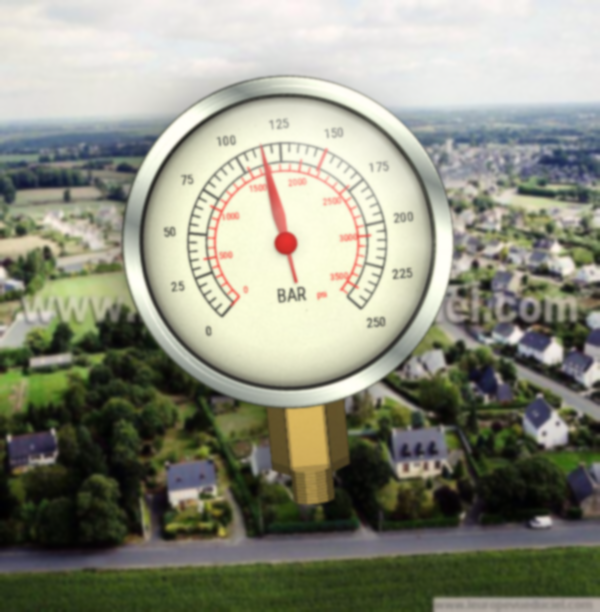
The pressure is 115bar
